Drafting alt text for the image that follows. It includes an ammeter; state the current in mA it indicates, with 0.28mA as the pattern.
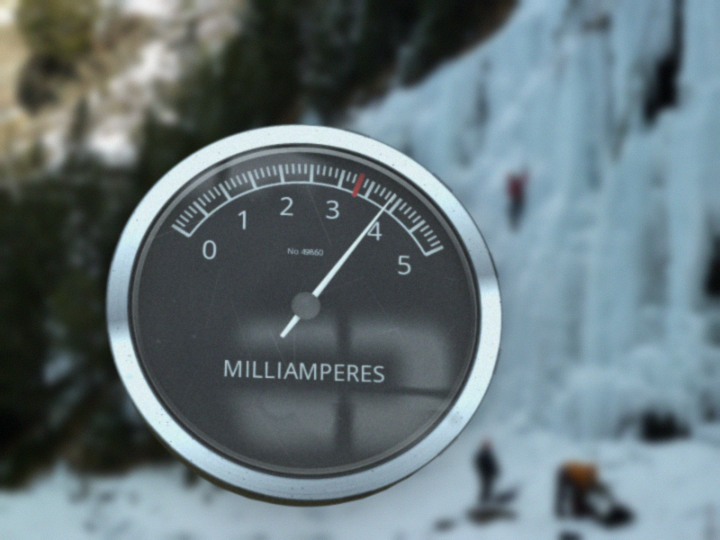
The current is 3.9mA
